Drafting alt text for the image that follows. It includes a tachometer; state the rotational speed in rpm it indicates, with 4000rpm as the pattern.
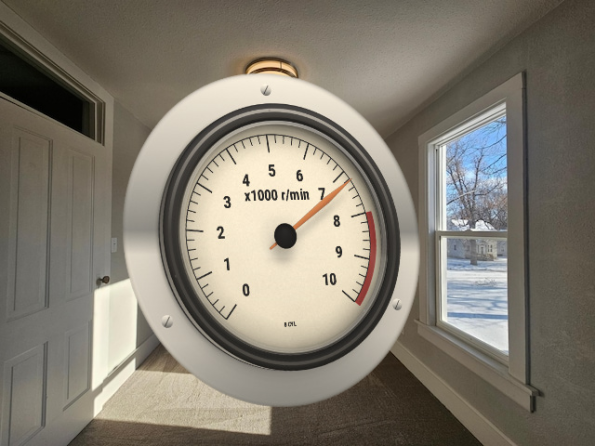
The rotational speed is 7200rpm
